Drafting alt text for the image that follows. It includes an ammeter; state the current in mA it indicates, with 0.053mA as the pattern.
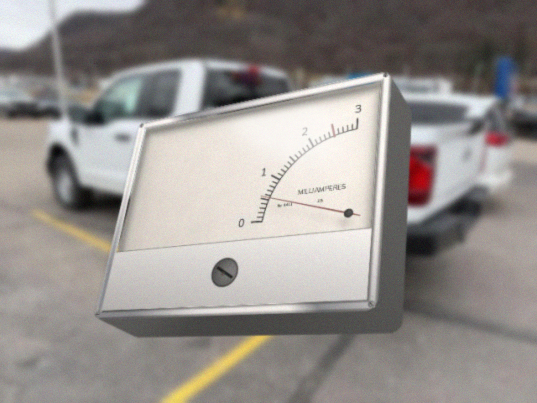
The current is 0.5mA
